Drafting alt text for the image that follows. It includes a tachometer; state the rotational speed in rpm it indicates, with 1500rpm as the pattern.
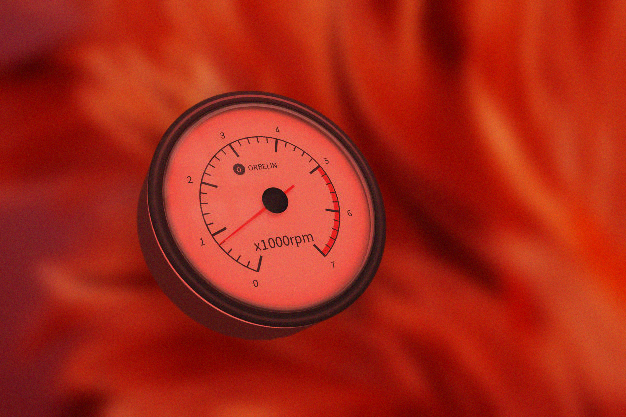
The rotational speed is 800rpm
